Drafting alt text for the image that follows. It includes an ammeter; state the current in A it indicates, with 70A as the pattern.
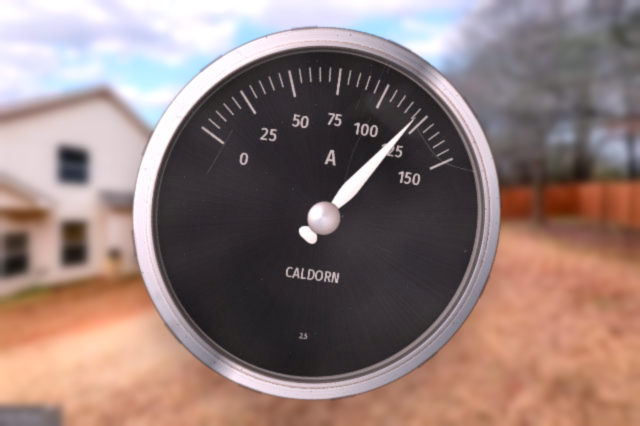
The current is 120A
